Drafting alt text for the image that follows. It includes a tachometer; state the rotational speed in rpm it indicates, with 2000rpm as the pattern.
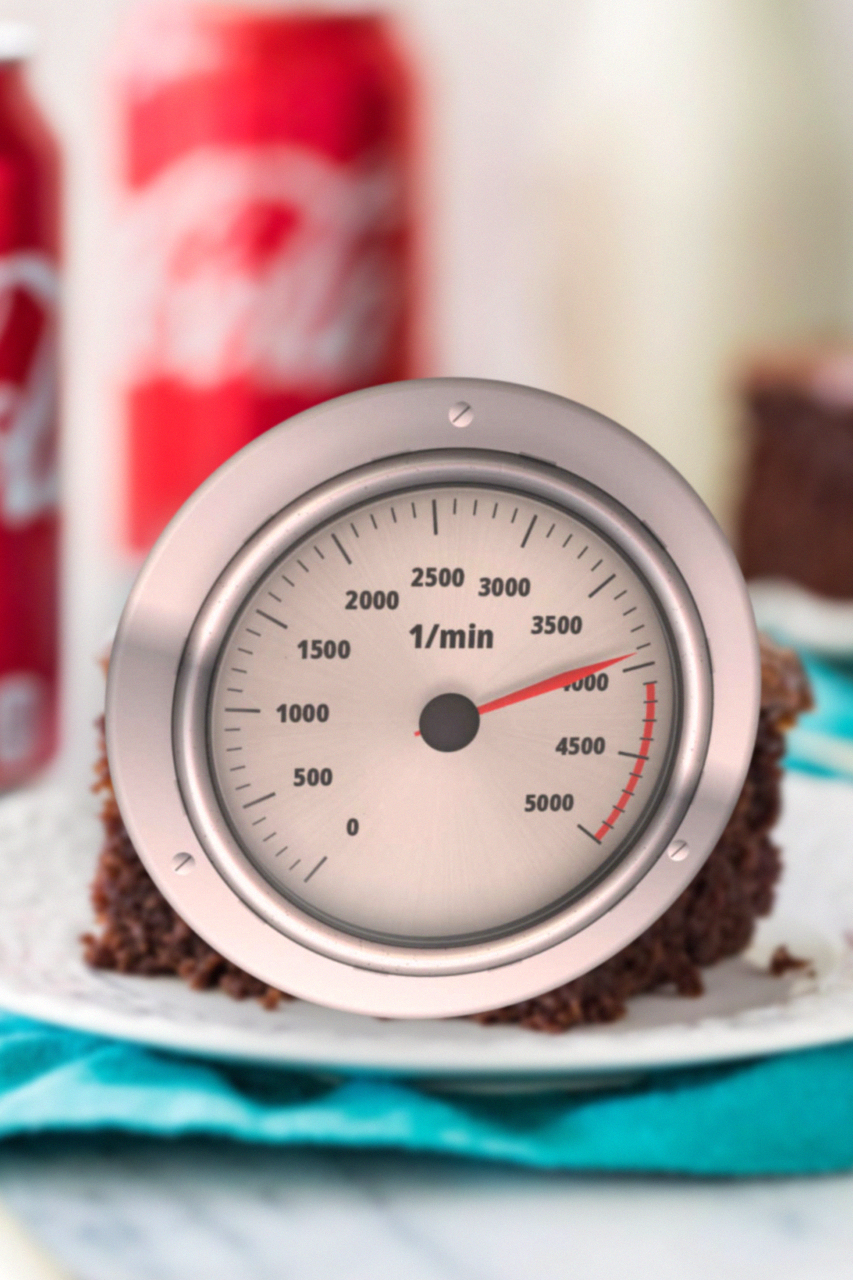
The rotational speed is 3900rpm
